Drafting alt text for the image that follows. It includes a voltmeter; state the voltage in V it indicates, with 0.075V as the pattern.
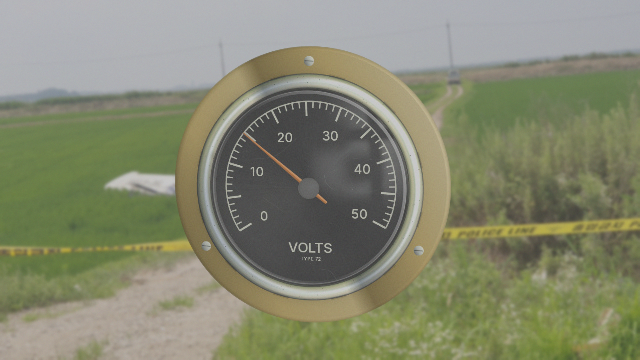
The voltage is 15V
